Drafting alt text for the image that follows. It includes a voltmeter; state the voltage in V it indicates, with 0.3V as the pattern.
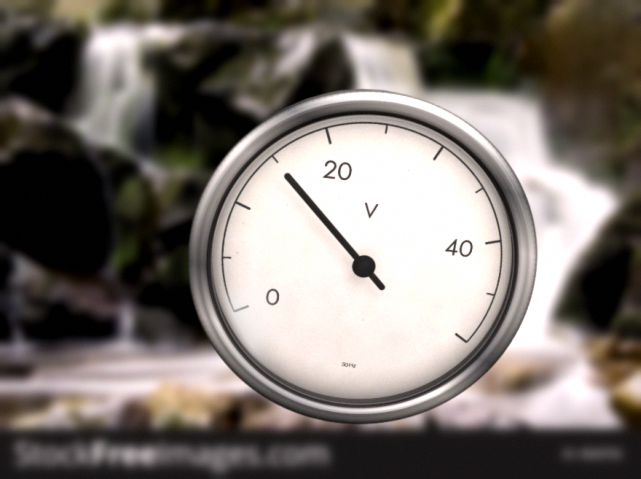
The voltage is 15V
